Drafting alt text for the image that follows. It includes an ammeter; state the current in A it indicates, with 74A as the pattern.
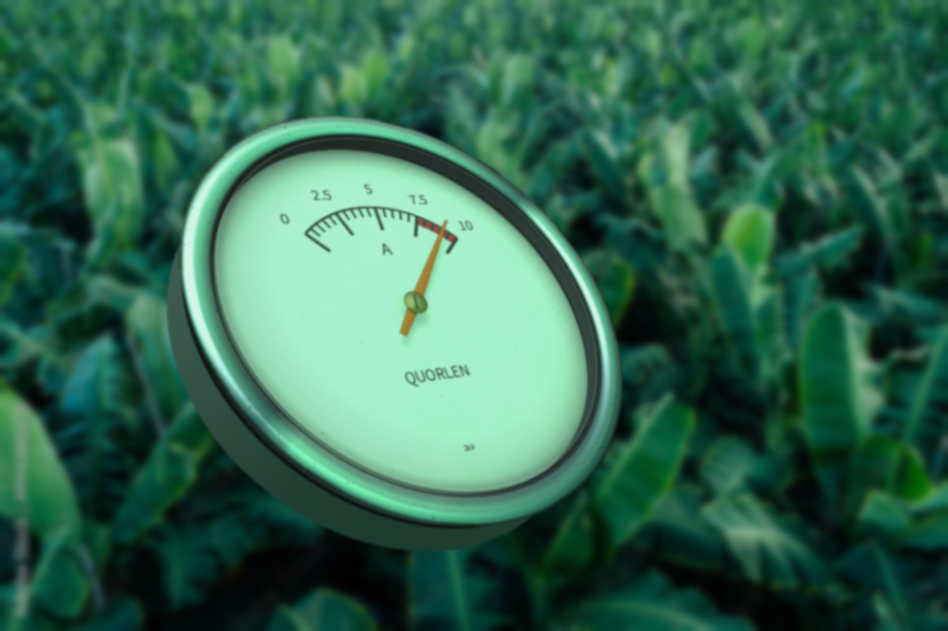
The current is 9A
